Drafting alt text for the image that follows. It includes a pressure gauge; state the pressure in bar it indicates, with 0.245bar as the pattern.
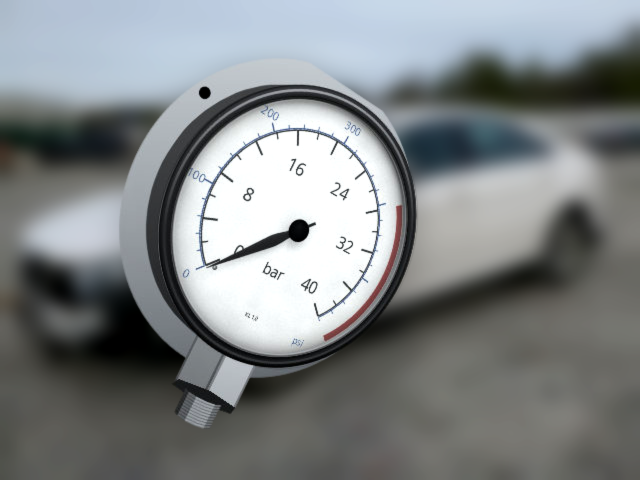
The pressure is 0bar
